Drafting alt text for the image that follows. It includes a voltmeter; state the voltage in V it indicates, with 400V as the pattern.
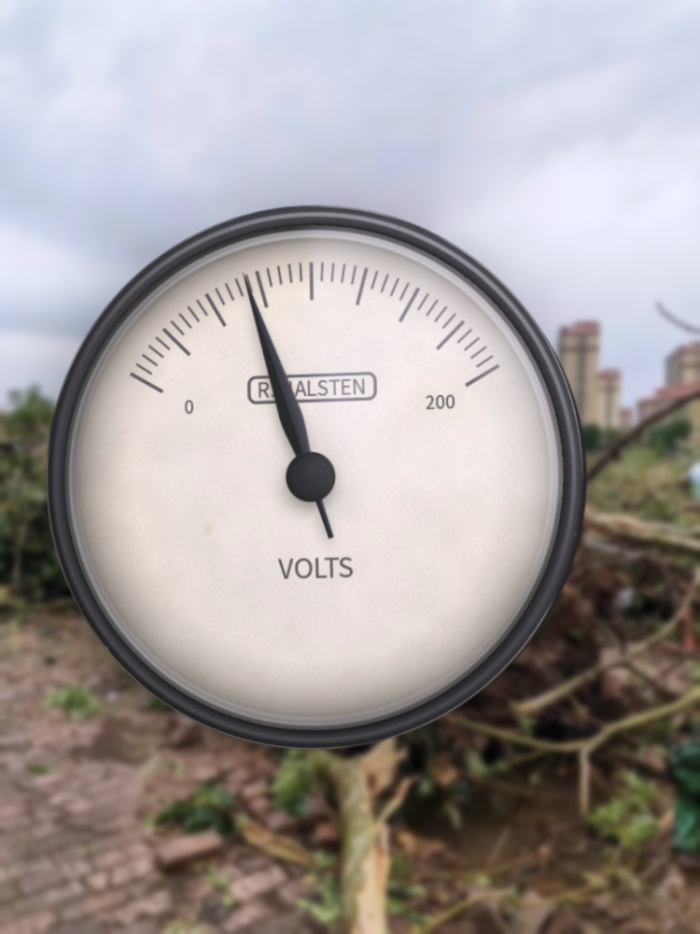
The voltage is 70V
